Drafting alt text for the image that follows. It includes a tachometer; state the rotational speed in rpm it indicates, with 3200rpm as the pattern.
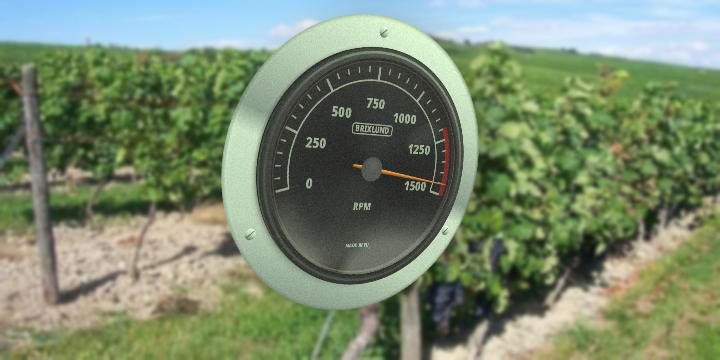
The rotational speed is 1450rpm
